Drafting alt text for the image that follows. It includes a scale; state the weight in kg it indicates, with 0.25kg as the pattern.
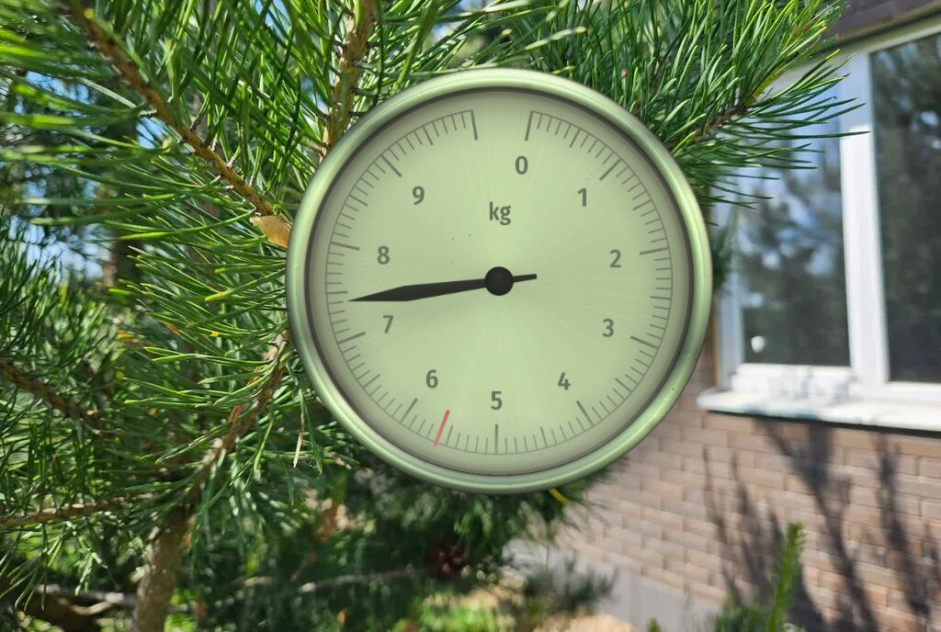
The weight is 7.4kg
